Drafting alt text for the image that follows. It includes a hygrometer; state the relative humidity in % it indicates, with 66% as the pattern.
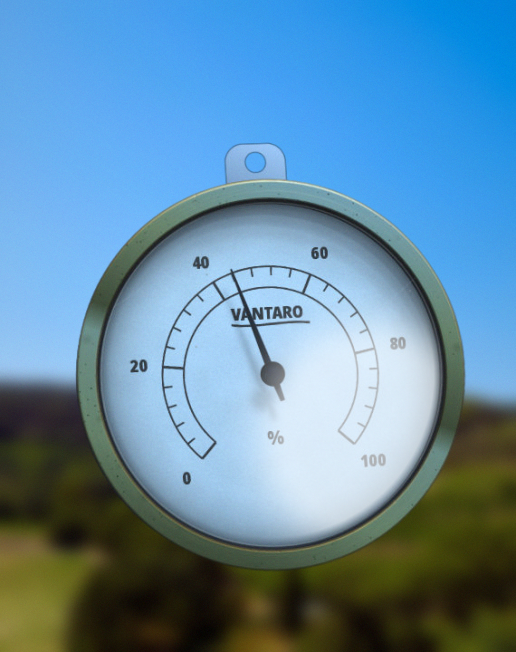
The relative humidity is 44%
